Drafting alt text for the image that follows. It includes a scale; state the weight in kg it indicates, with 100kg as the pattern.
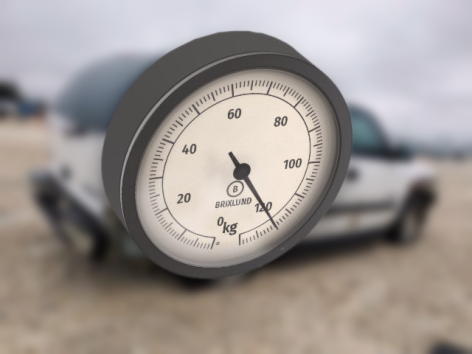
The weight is 120kg
